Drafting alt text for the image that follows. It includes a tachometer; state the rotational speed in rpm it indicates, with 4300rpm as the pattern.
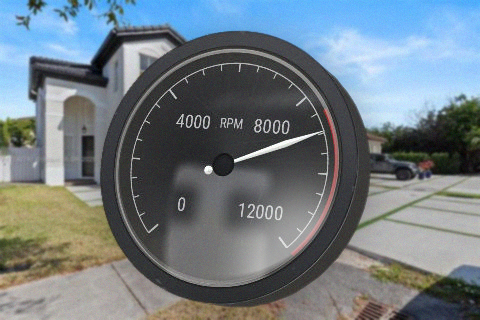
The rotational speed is 9000rpm
